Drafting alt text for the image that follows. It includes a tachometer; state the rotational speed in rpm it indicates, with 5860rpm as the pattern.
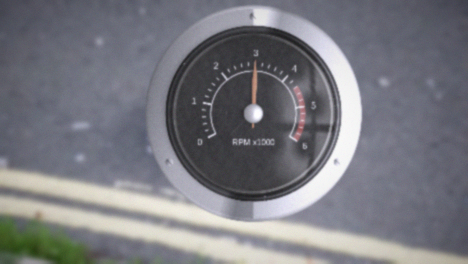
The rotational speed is 3000rpm
